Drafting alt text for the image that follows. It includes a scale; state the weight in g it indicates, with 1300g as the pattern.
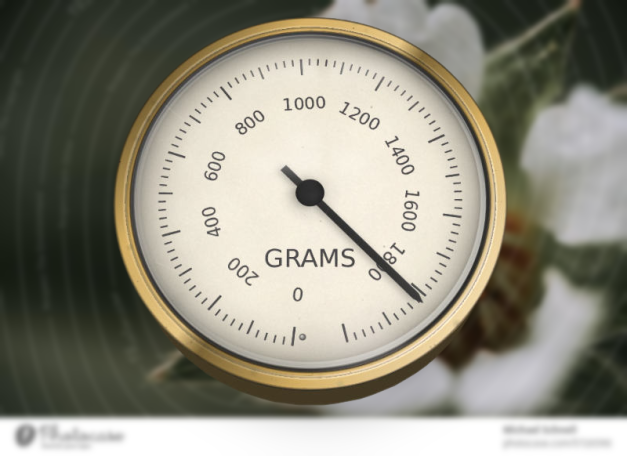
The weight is 1820g
